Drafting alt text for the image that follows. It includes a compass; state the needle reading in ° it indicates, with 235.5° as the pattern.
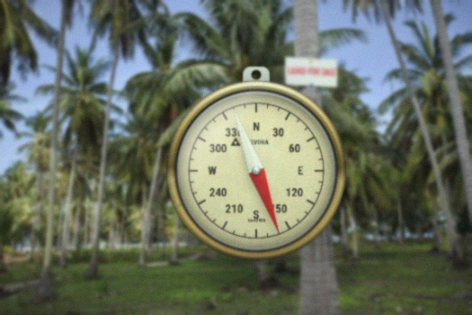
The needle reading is 160°
